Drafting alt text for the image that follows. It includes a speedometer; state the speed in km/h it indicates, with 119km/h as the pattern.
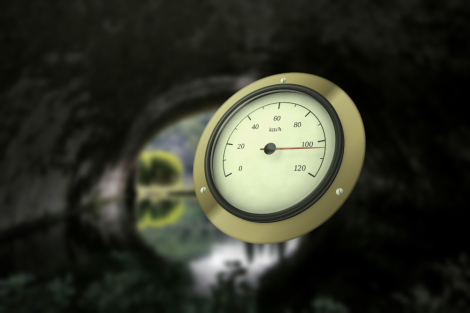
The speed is 105km/h
